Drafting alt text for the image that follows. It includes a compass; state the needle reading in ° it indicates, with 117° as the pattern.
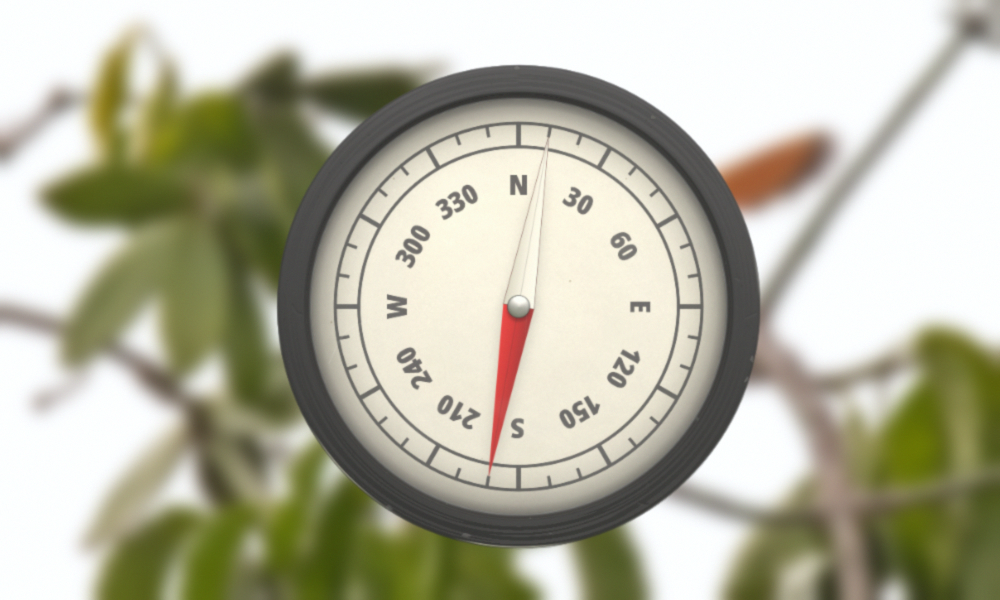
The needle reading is 190°
